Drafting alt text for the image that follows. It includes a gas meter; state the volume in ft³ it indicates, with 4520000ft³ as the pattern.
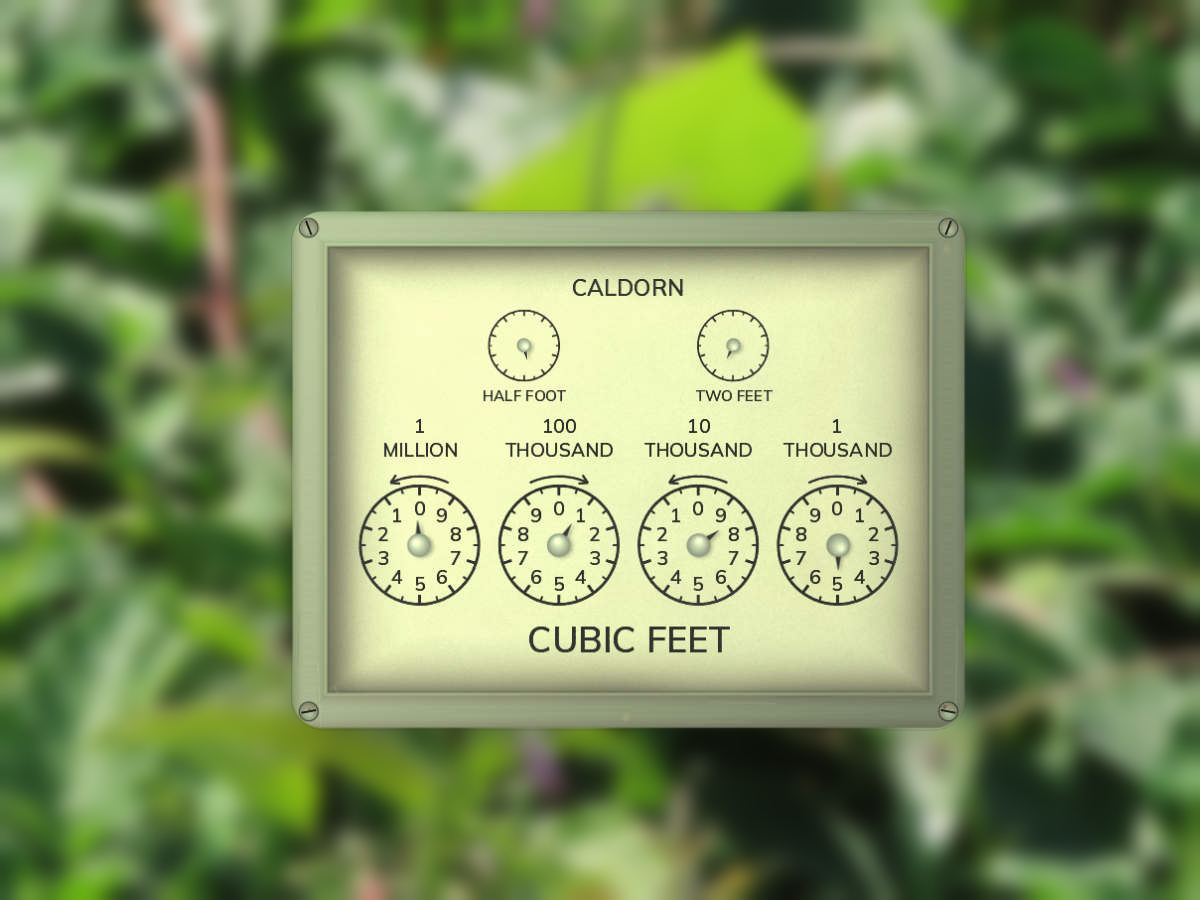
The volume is 8500ft³
